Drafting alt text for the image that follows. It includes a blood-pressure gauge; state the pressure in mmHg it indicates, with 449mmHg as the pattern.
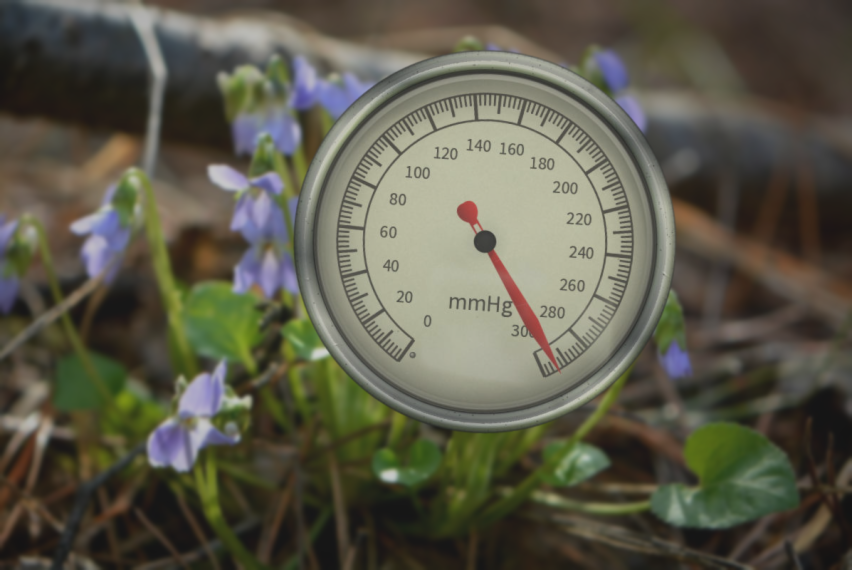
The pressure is 294mmHg
